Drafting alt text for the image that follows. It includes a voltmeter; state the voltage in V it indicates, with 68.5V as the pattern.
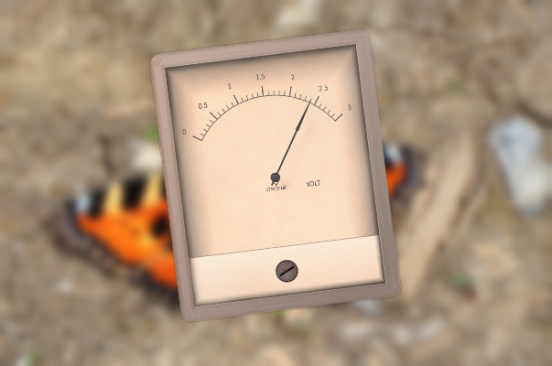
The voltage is 2.4V
